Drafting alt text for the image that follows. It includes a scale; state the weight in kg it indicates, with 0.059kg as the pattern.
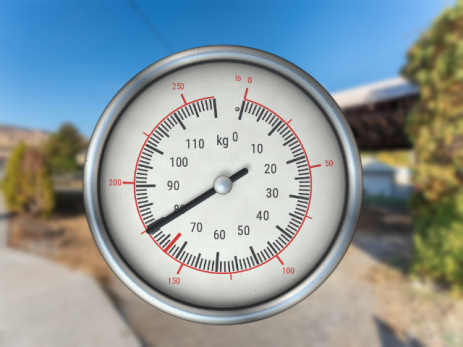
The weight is 79kg
